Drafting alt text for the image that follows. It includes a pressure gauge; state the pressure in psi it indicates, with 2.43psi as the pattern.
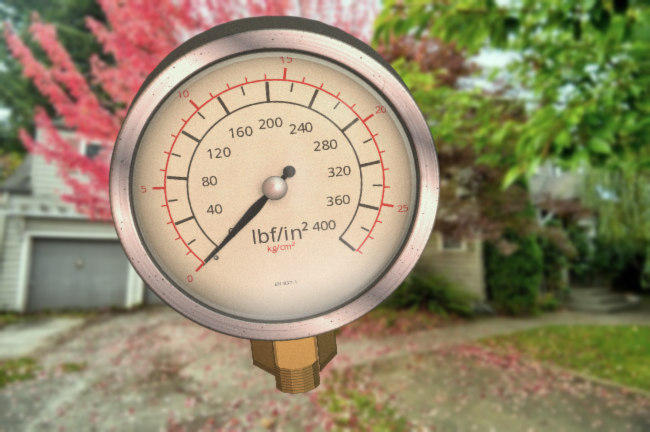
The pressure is 0psi
